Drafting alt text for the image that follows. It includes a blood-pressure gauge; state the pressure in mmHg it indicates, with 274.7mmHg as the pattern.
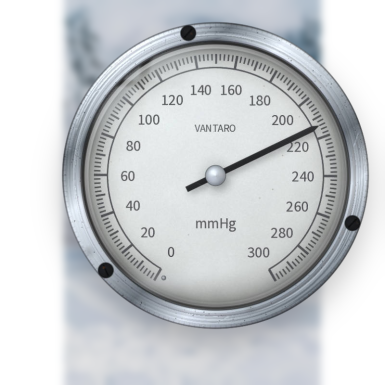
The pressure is 214mmHg
